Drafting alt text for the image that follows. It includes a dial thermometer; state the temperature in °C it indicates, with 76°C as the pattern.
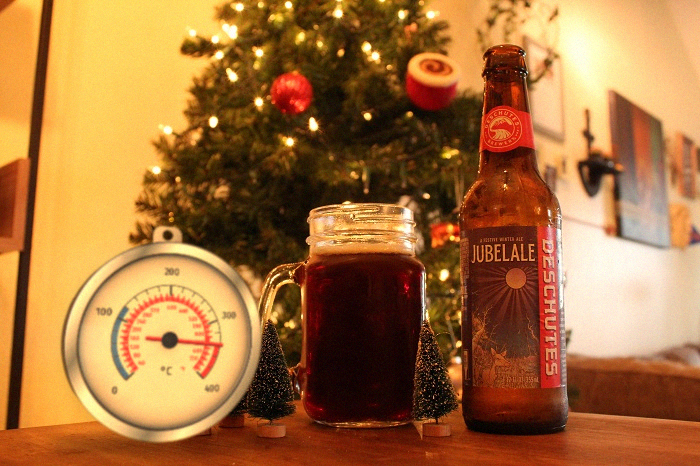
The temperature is 340°C
